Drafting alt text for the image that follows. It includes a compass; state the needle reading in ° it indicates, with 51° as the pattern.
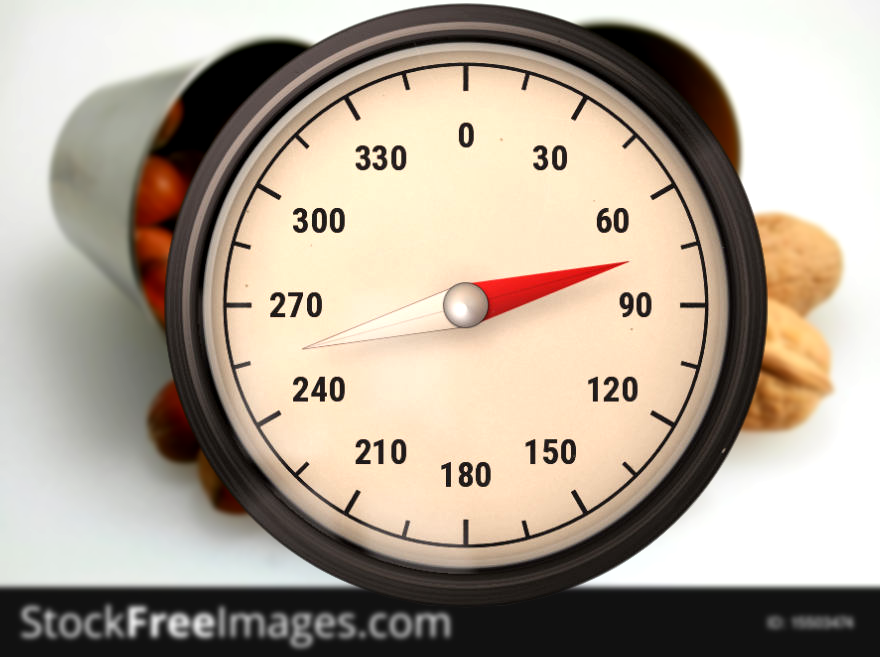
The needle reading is 75°
